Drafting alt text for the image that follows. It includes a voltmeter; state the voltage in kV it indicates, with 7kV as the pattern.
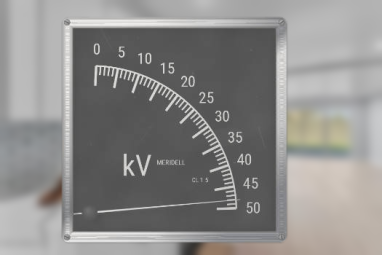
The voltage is 48kV
